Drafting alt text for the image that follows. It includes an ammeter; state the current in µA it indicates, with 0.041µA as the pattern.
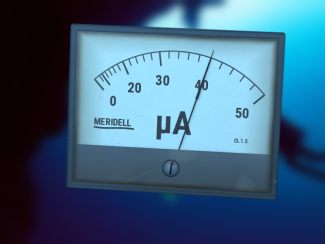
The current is 40µA
